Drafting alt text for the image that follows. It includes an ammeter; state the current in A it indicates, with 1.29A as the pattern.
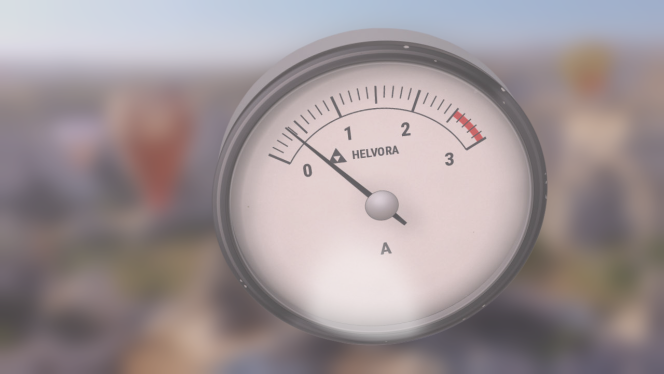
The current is 0.4A
